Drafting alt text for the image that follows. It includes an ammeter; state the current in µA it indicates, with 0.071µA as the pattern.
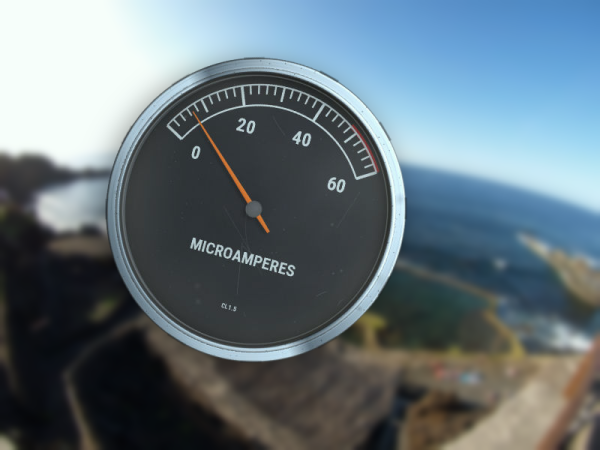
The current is 7µA
